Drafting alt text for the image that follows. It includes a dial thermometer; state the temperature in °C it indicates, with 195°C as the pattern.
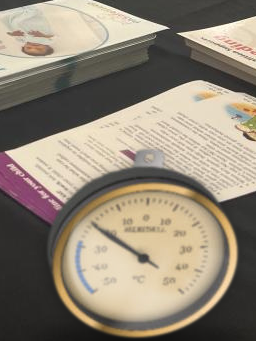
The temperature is -20°C
